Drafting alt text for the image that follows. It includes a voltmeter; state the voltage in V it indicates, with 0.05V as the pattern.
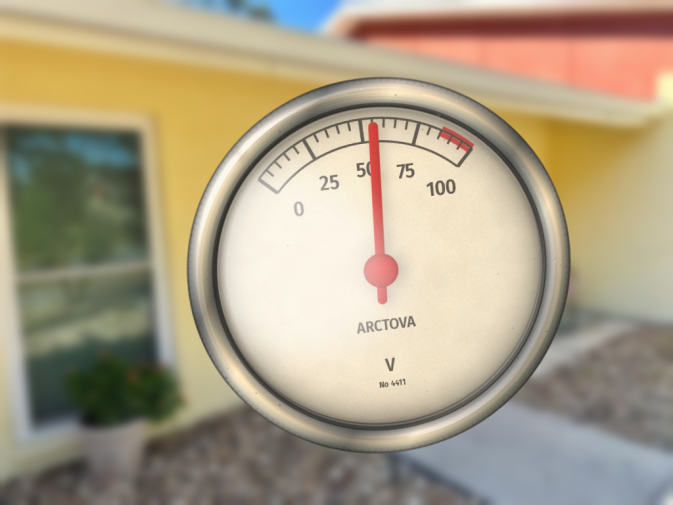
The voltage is 55V
